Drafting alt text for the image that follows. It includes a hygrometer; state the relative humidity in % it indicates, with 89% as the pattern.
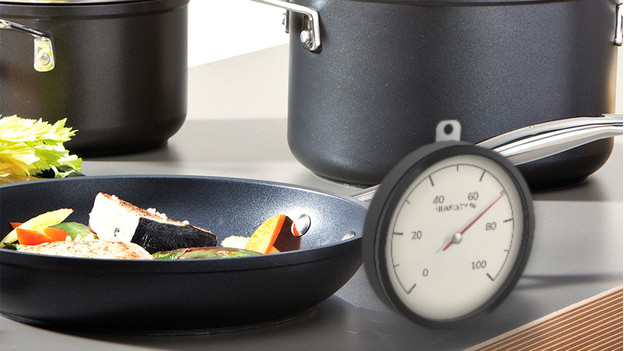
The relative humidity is 70%
